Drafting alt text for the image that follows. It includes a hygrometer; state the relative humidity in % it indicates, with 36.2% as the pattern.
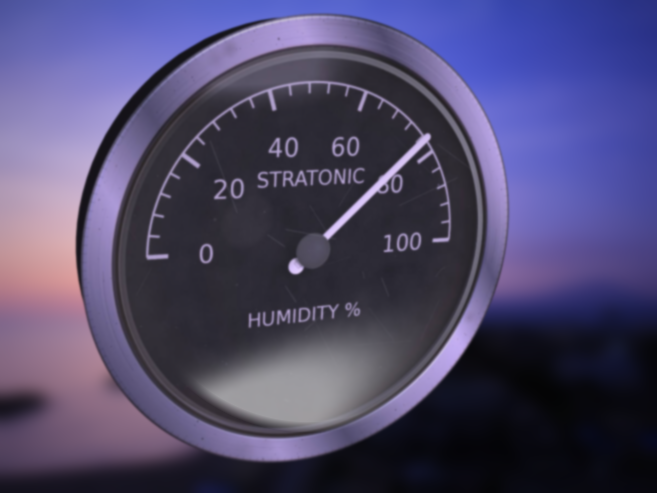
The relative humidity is 76%
